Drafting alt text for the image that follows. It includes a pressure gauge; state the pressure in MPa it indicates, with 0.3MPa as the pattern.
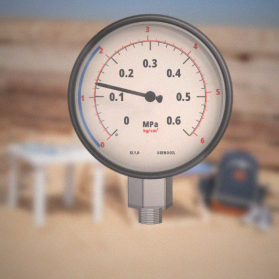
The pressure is 0.13MPa
